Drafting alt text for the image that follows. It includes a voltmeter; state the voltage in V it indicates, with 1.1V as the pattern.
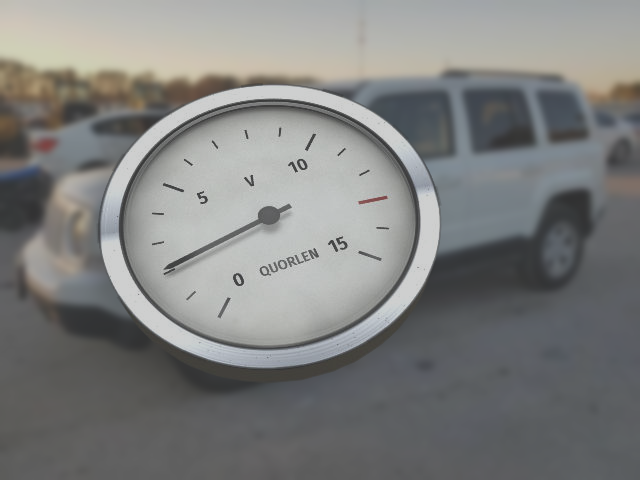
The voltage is 2V
